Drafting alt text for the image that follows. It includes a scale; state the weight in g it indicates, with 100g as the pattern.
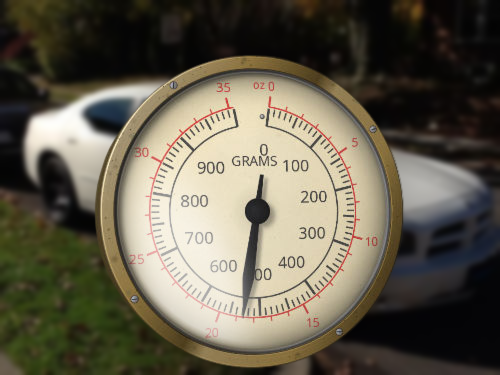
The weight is 530g
